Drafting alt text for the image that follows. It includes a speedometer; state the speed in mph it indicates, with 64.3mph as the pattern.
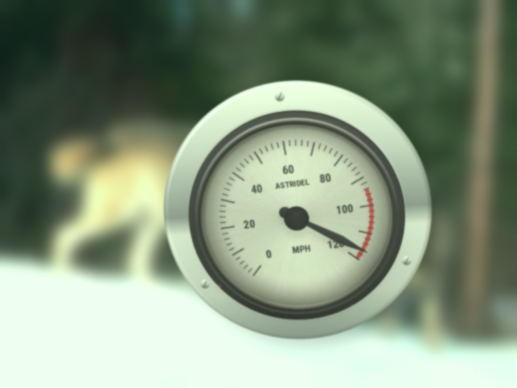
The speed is 116mph
